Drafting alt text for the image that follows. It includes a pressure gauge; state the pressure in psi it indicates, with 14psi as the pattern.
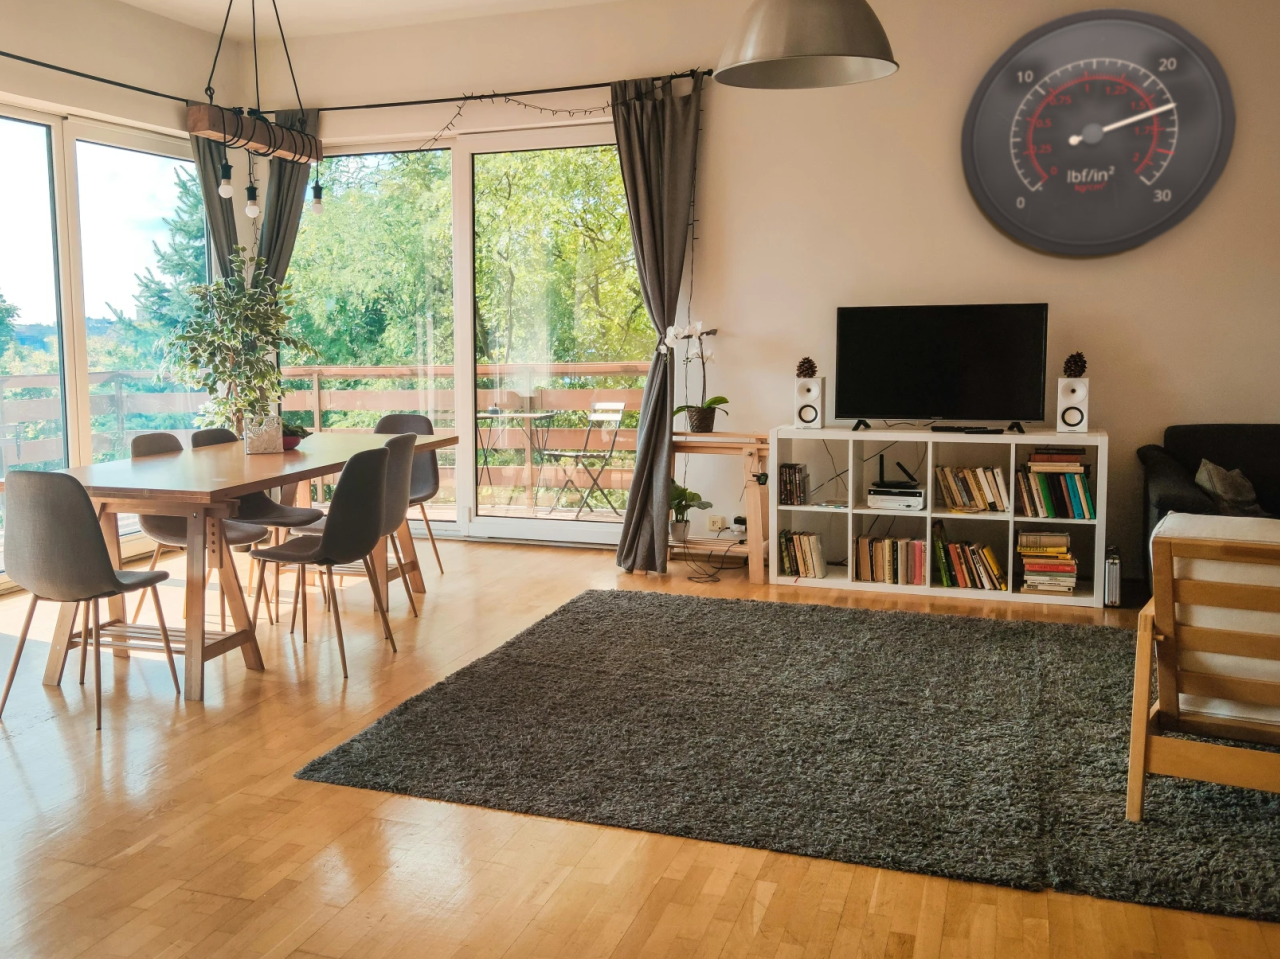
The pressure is 23psi
